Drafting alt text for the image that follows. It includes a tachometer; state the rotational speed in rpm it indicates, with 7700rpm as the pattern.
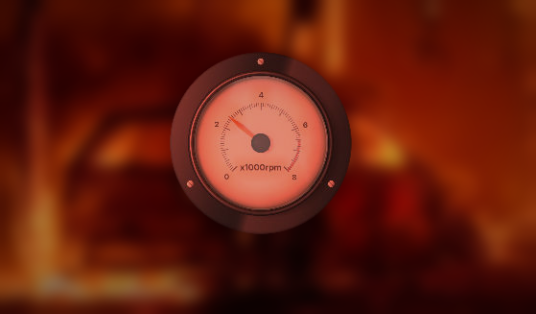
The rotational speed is 2500rpm
